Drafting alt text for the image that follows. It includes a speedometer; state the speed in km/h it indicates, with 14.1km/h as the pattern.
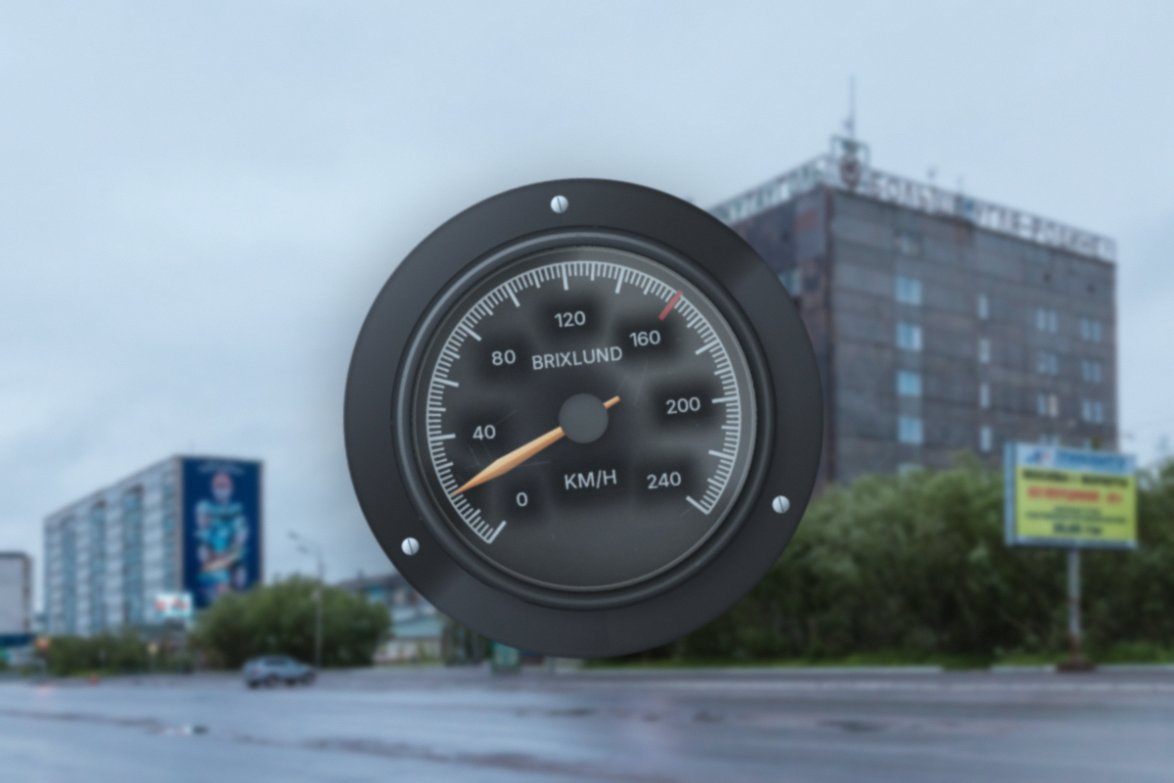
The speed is 20km/h
